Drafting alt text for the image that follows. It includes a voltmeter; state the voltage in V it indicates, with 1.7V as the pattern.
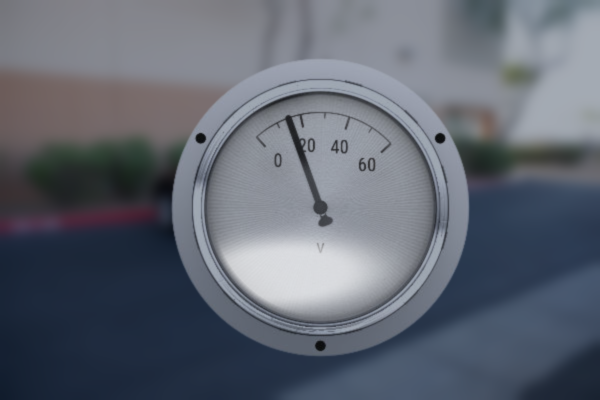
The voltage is 15V
